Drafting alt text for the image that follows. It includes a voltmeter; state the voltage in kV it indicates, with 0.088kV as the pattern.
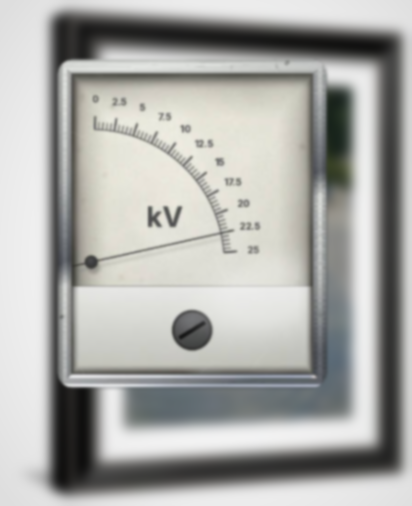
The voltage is 22.5kV
